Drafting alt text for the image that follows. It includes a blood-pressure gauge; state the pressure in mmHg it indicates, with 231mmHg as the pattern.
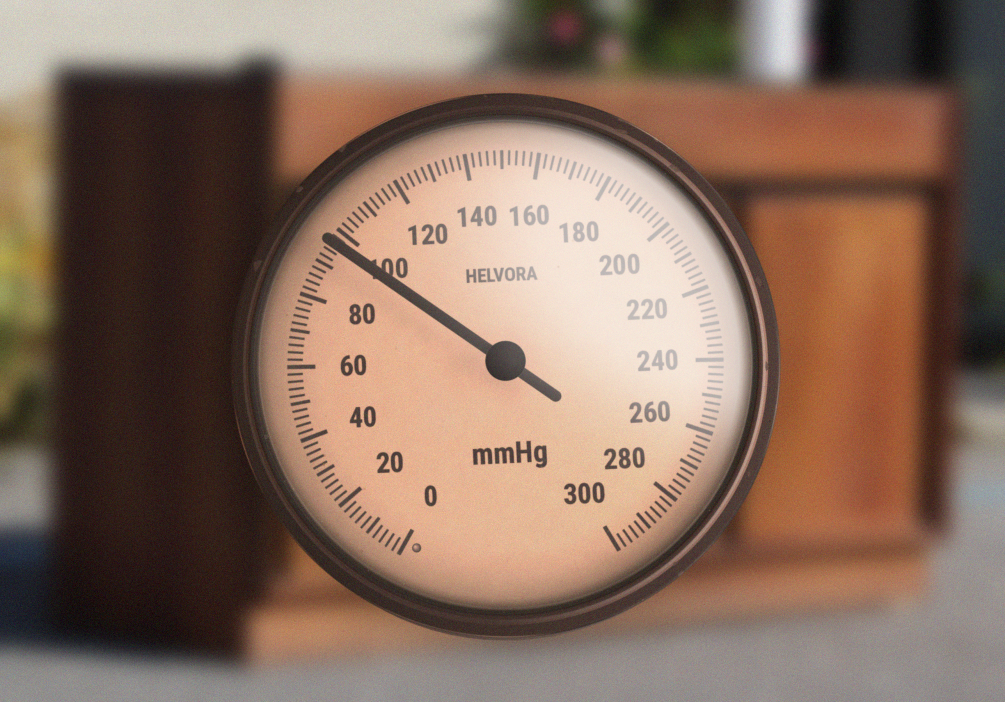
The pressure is 96mmHg
